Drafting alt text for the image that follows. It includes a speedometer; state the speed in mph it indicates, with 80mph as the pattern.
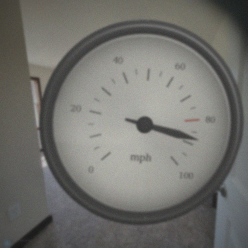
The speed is 87.5mph
